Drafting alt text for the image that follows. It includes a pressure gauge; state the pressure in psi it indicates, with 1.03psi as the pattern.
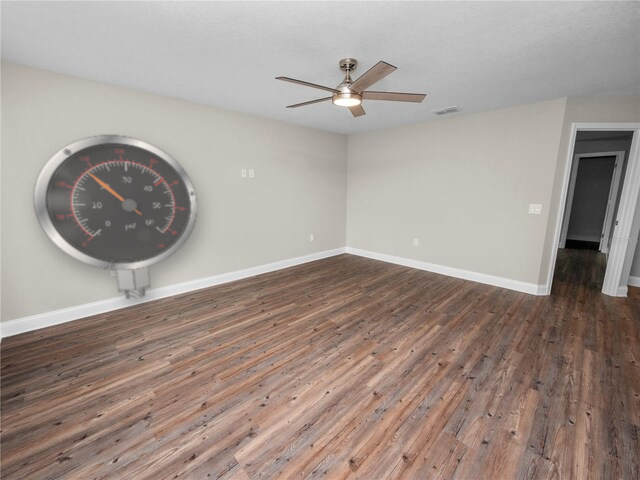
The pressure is 20psi
